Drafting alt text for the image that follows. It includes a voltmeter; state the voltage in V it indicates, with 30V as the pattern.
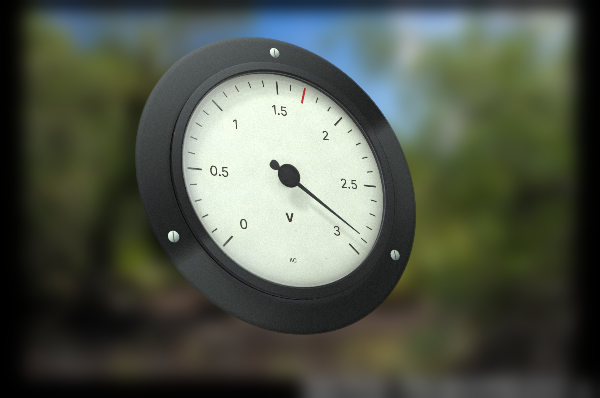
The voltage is 2.9V
